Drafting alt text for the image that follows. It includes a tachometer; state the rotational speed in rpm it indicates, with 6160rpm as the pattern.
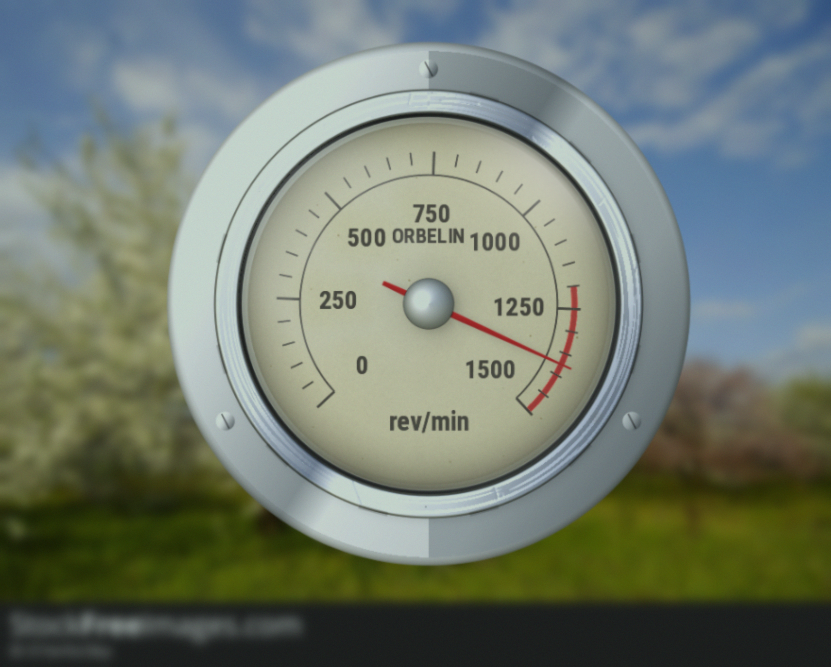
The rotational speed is 1375rpm
